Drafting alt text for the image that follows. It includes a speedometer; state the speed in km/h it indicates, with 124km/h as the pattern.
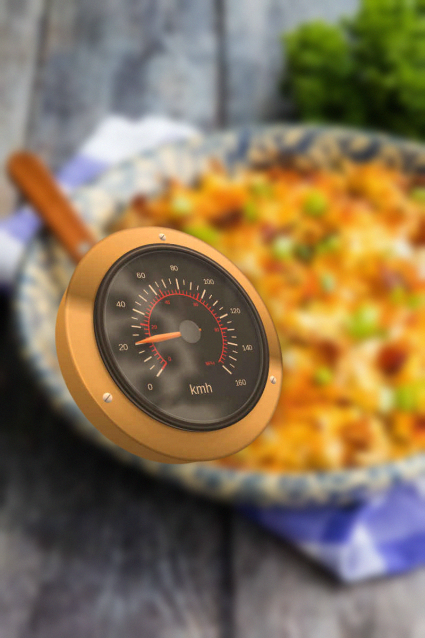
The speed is 20km/h
